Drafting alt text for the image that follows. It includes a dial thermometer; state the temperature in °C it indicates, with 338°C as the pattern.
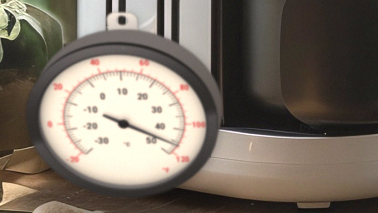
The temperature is 45°C
